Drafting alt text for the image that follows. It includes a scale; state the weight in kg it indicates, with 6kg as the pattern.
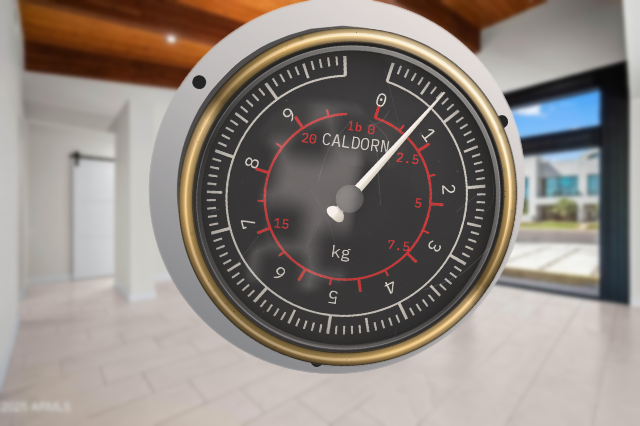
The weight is 0.7kg
